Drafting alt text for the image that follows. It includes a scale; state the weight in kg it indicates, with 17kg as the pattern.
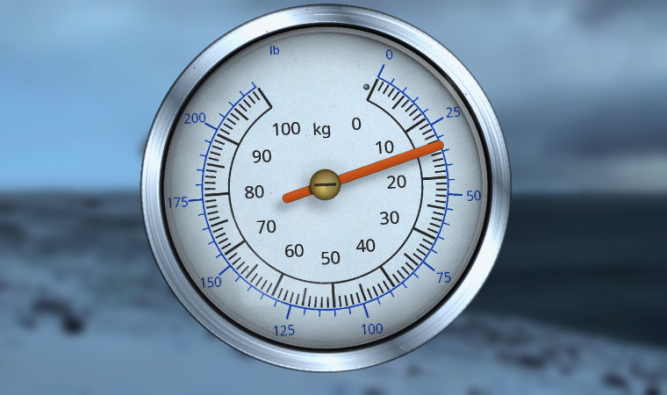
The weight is 15kg
